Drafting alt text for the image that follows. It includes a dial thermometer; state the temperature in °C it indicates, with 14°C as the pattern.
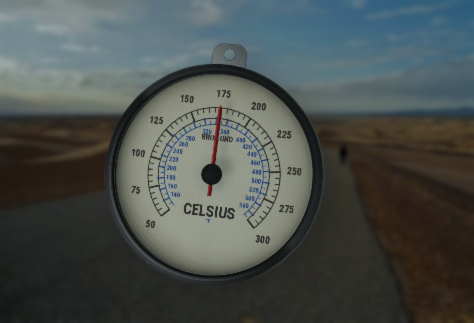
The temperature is 175°C
